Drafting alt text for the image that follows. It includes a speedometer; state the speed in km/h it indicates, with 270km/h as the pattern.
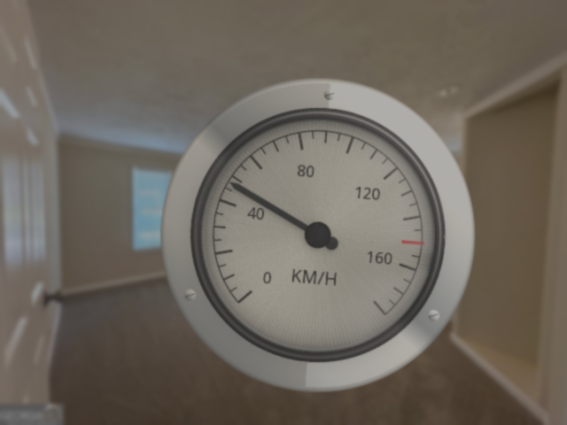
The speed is 47.5km/h
